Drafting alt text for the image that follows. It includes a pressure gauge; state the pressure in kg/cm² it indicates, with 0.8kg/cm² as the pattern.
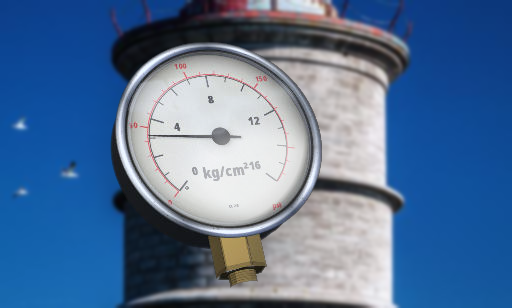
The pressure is 3kg/cm²
